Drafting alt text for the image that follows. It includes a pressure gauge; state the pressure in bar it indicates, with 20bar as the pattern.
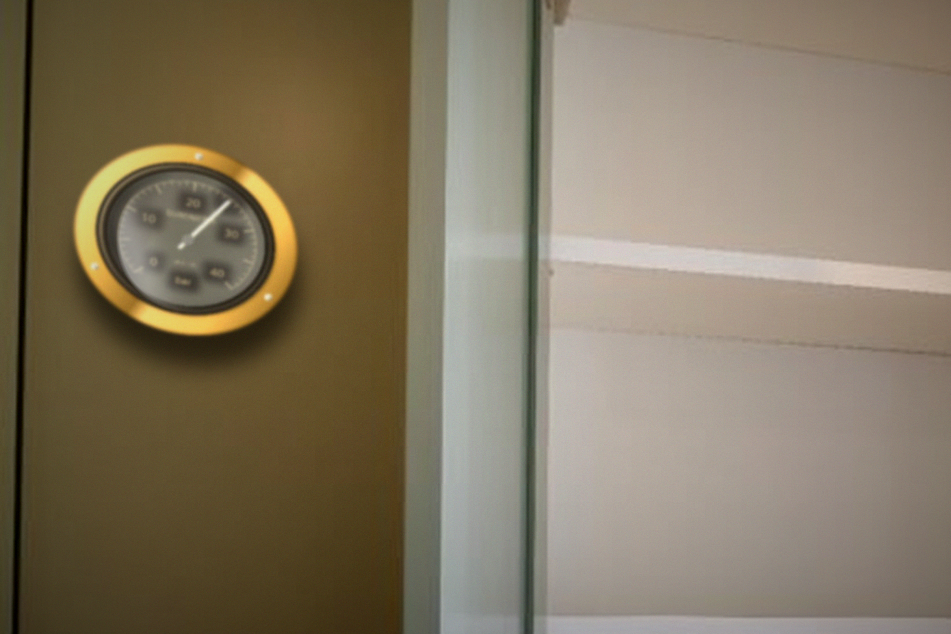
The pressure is 25bar
